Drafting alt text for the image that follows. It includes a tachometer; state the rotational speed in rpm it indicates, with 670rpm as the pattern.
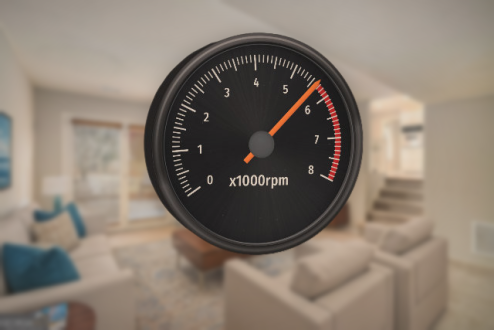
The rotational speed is 5600rpm
